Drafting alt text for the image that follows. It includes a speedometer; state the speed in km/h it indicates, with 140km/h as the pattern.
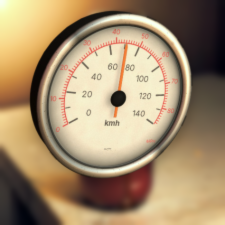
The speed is 70km/h
